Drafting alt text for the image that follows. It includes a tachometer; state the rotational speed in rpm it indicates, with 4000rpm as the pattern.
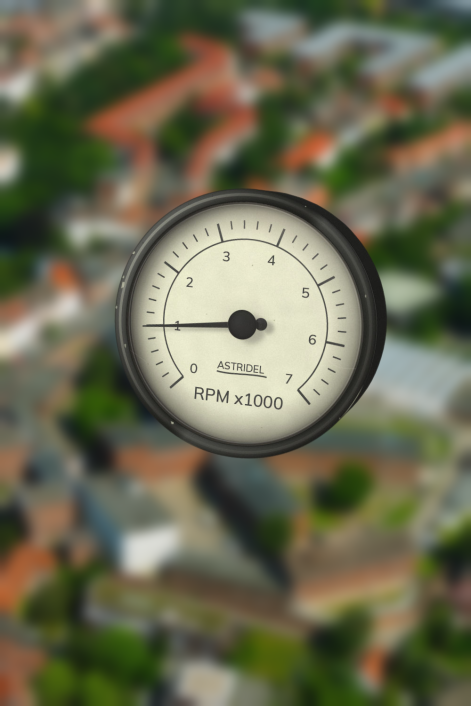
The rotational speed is 1000rpm
